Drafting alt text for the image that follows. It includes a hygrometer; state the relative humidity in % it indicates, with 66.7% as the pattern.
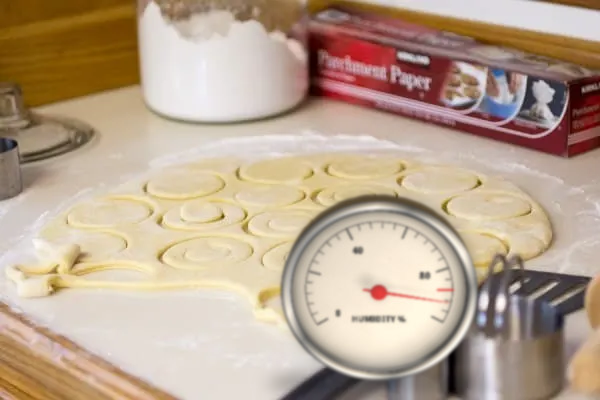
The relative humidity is 92%
